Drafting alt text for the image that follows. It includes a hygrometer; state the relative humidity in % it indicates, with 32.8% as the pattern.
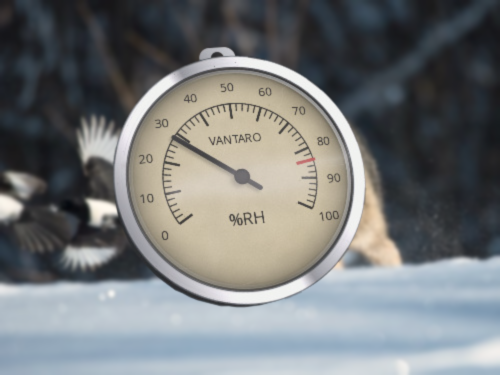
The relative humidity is 28%
